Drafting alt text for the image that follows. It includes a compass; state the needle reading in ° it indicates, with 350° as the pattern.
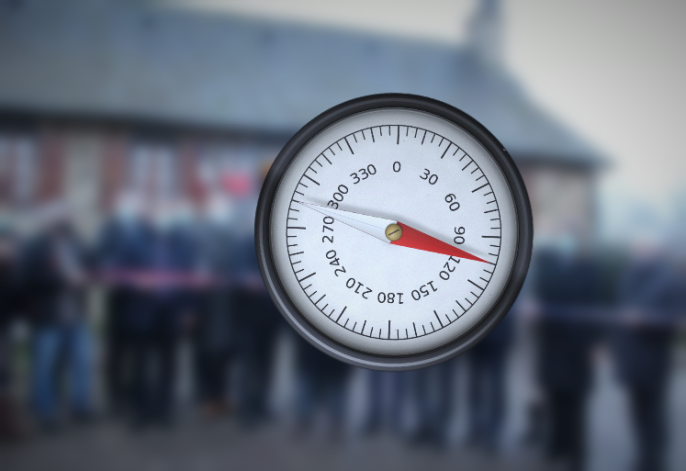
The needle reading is 105°
